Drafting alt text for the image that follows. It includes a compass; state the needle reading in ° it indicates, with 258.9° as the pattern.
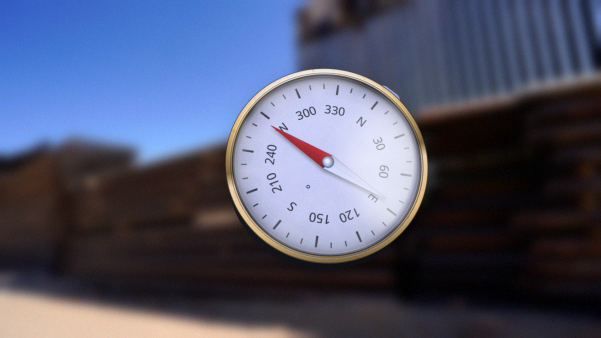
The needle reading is 265°
